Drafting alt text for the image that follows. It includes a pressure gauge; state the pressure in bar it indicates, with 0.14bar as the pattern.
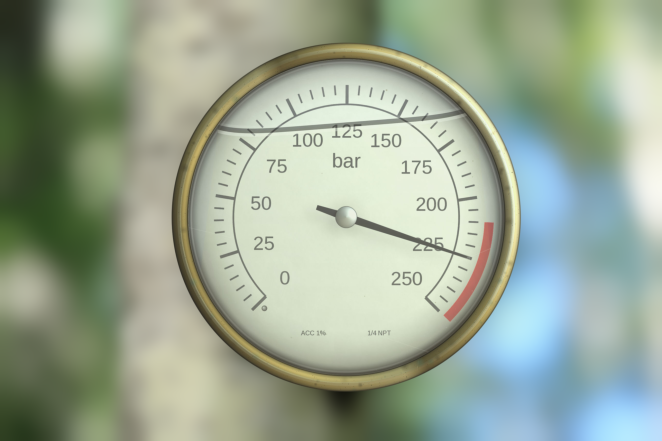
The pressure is 225bar
